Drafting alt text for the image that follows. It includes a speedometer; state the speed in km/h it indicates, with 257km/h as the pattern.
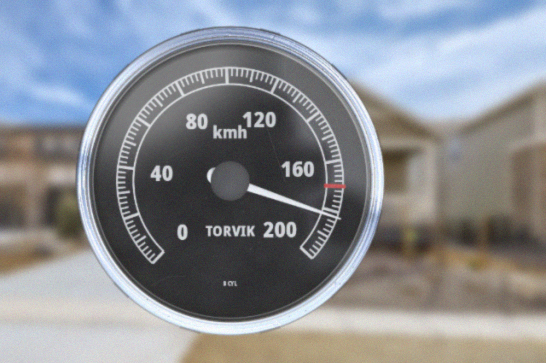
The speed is 182km/h
